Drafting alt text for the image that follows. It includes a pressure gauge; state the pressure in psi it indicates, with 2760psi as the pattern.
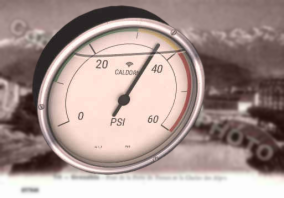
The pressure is 35psi
